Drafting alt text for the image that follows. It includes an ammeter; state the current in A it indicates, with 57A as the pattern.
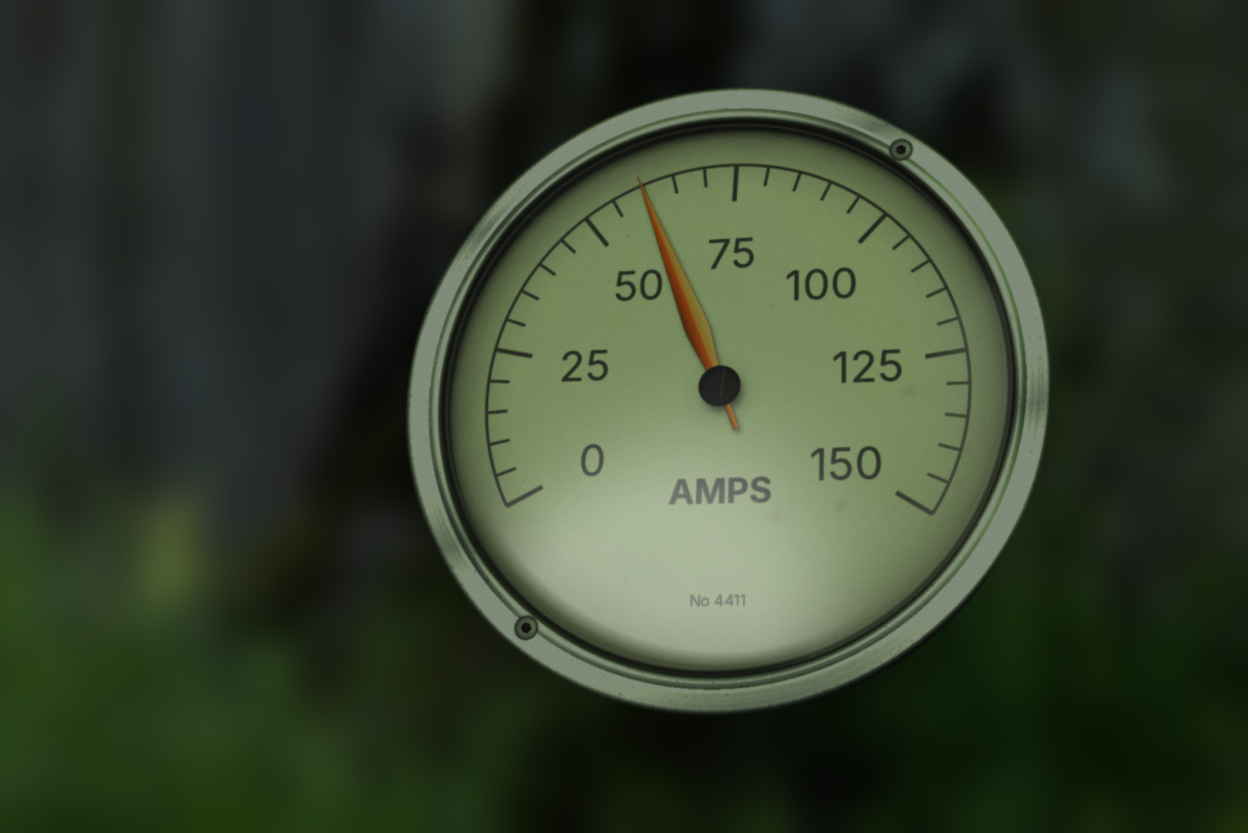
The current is 60A
